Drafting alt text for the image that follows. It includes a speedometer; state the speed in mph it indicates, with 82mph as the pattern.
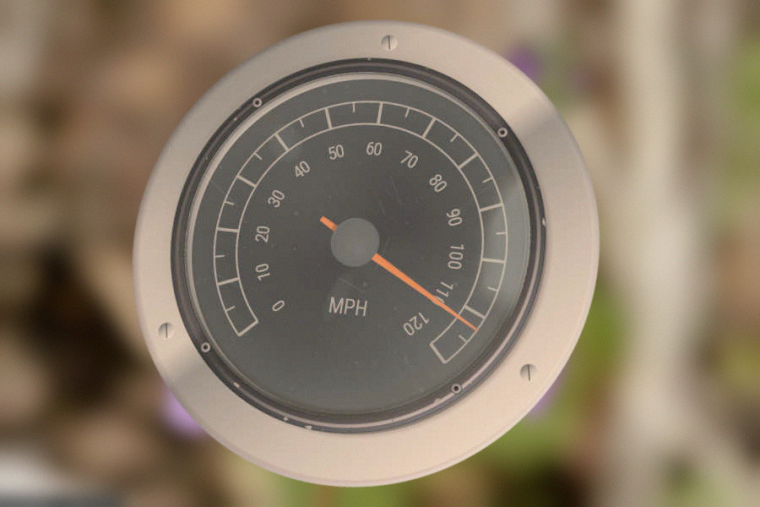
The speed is 112.5mph
